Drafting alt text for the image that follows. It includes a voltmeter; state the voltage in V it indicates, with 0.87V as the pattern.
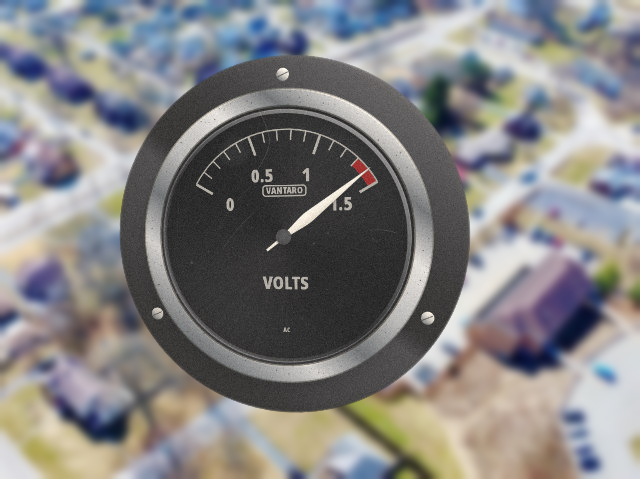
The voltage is 1.4V
